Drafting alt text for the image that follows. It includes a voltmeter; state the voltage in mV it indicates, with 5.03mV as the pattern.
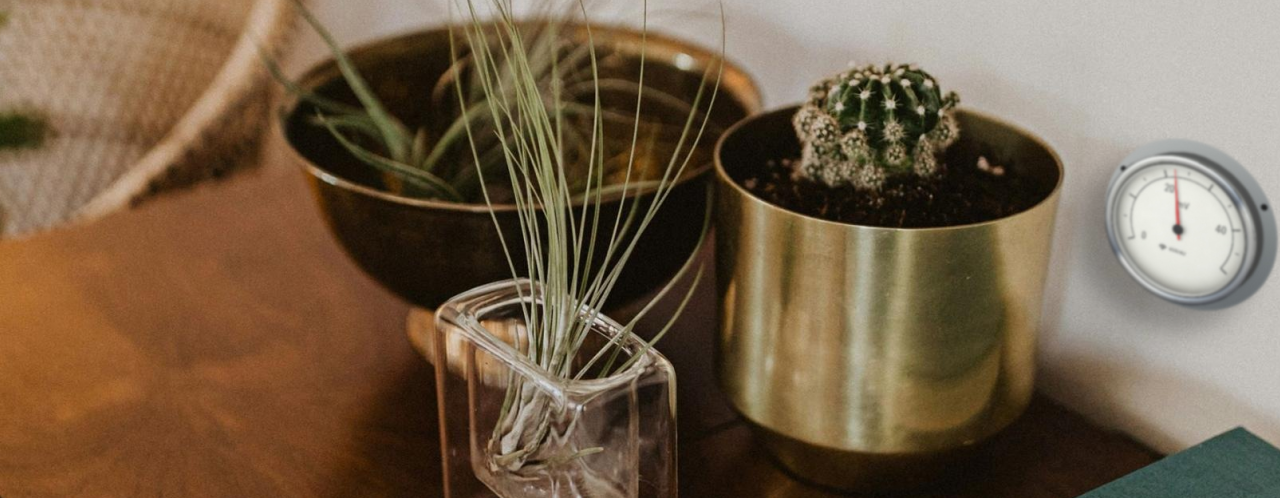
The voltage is 22.5mV
